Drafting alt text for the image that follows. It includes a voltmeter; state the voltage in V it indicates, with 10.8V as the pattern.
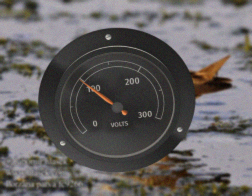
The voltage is 100V
